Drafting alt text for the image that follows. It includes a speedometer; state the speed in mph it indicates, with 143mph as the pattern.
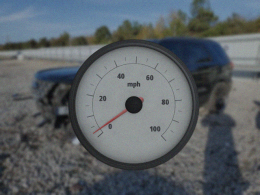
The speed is 2.5mph
